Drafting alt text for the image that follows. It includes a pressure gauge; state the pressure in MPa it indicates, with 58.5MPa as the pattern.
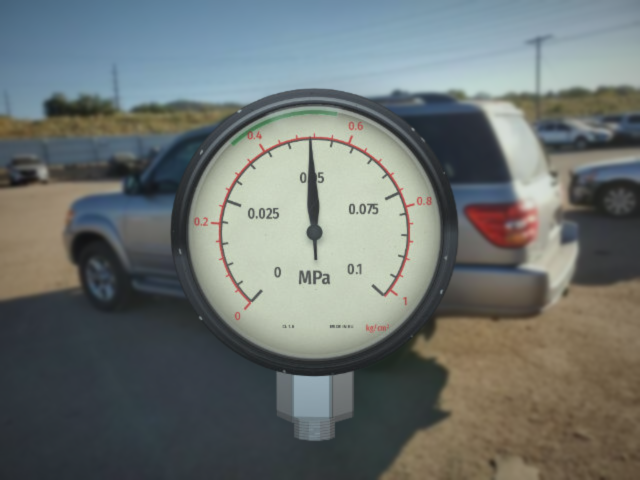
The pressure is 0.05MPa
